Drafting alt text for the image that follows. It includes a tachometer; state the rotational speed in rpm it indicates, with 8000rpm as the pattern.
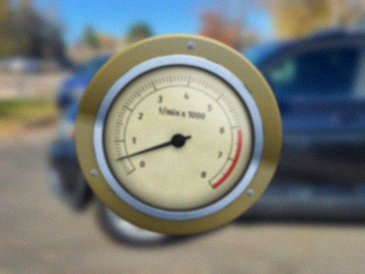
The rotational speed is 500rpm
